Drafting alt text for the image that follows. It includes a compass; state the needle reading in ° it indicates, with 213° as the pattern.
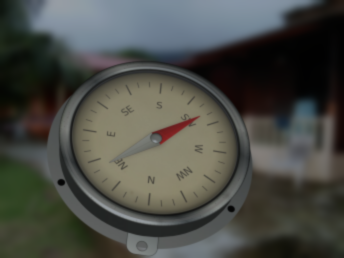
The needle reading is 230°
